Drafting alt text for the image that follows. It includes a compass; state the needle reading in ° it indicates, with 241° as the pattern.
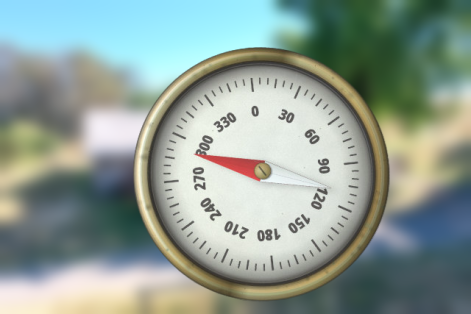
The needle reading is 290°
